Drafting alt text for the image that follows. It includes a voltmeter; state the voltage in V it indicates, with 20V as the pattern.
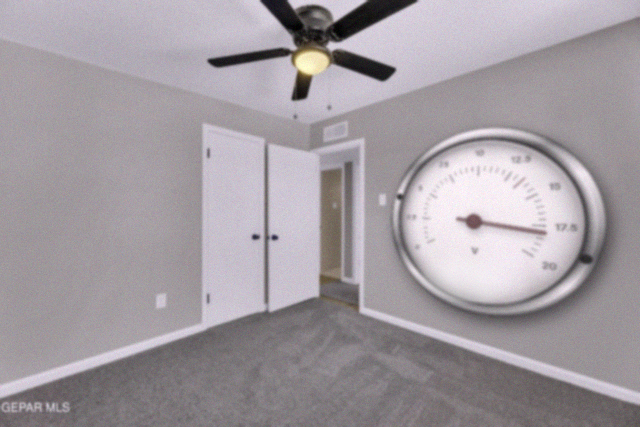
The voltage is 18V
